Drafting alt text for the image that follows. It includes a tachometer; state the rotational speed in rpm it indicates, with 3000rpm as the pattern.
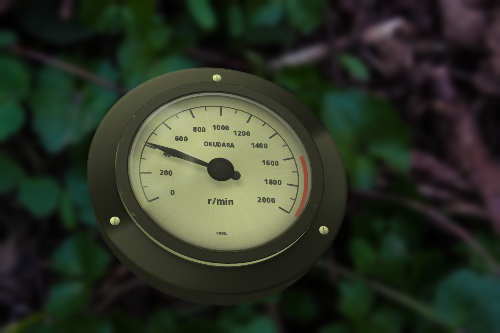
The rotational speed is 400rpm
